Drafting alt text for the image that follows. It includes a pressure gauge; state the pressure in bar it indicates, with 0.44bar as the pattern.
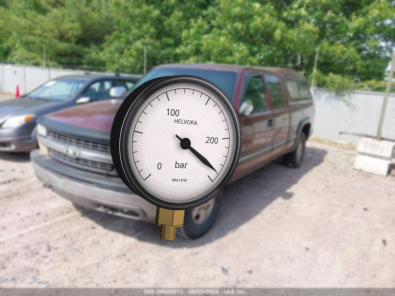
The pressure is 240bar
